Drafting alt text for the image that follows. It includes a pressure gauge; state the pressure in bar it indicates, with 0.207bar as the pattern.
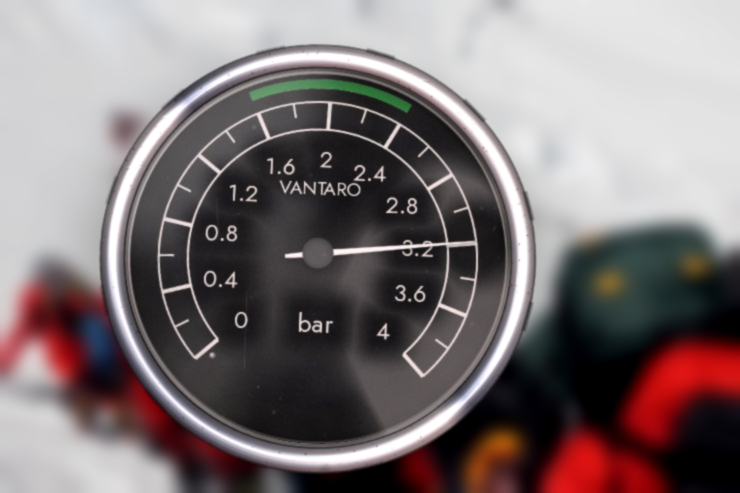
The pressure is 3.2bar
